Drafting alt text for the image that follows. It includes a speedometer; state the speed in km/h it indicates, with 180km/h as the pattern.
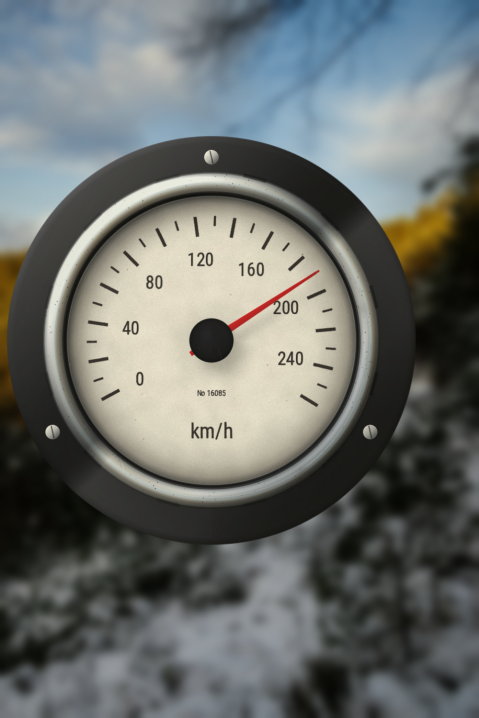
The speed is 190km/h
